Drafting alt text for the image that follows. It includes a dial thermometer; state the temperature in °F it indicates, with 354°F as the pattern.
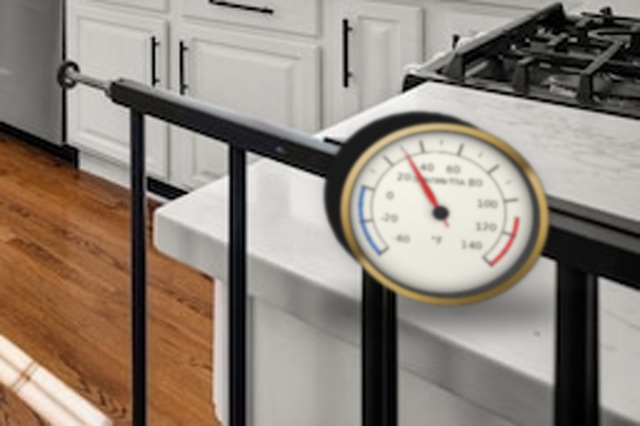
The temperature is 30°F
